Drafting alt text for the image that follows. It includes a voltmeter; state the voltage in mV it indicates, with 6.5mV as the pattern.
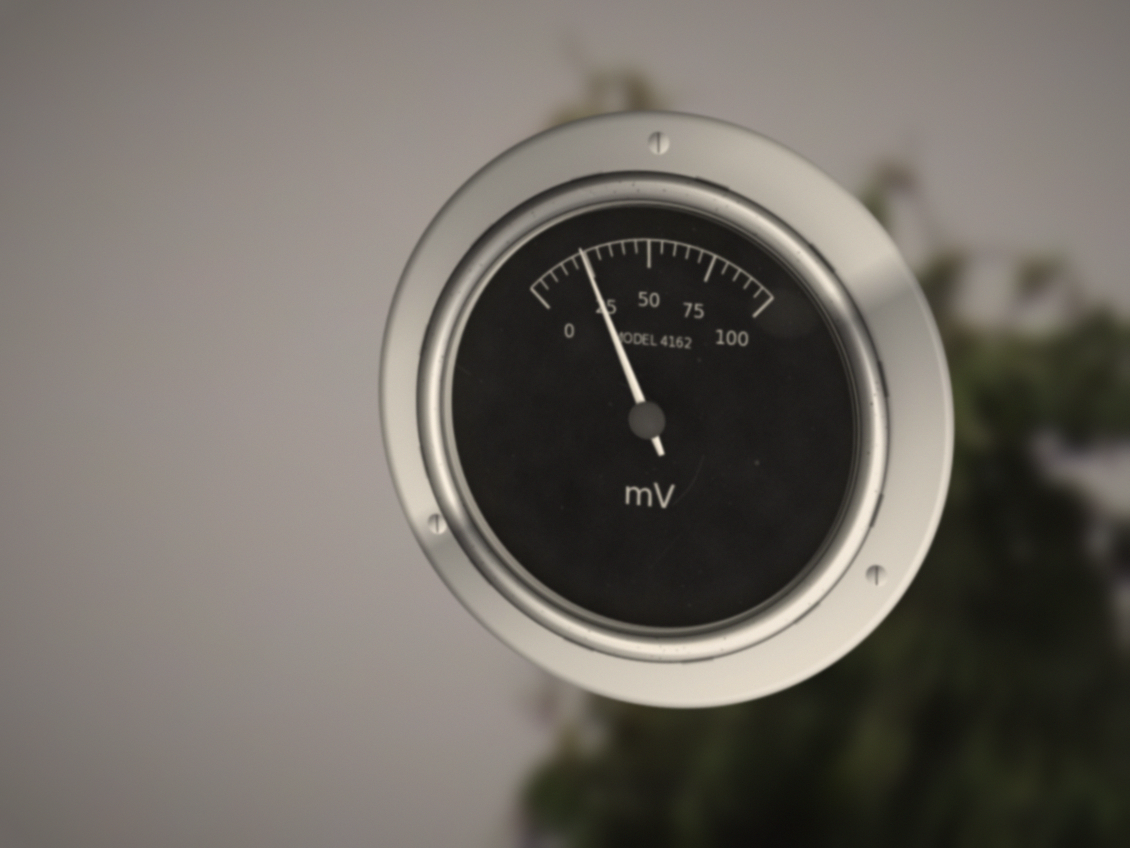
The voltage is 25mV
